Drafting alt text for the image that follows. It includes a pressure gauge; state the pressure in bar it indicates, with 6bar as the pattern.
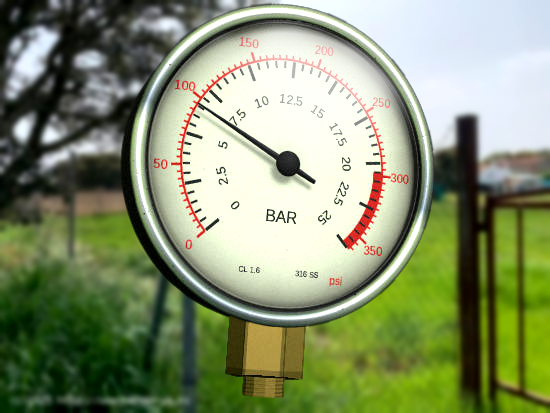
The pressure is 6.5bar
